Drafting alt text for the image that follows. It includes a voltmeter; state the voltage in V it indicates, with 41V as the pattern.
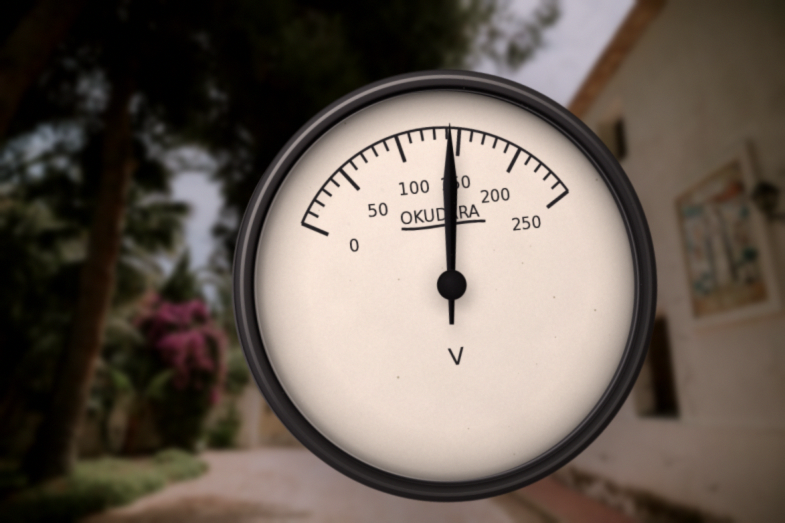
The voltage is 140V
